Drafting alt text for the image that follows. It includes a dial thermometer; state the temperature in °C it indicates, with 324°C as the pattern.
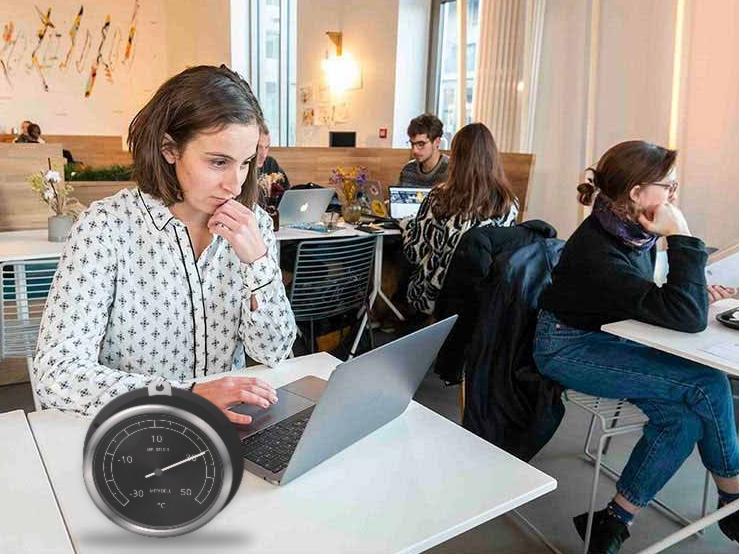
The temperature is 30°C
